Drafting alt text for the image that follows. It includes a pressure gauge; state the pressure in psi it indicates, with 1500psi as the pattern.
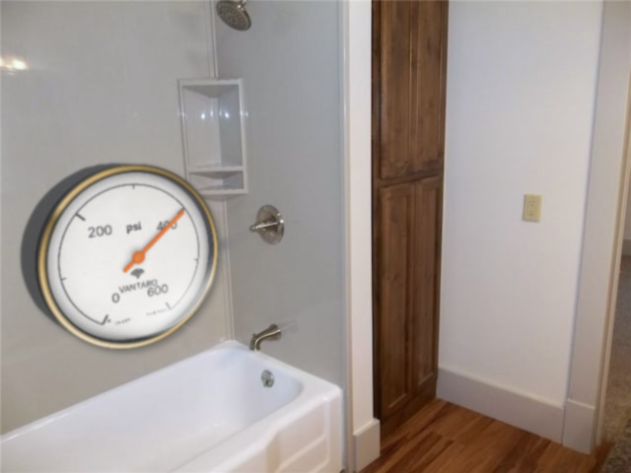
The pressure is 400psi
